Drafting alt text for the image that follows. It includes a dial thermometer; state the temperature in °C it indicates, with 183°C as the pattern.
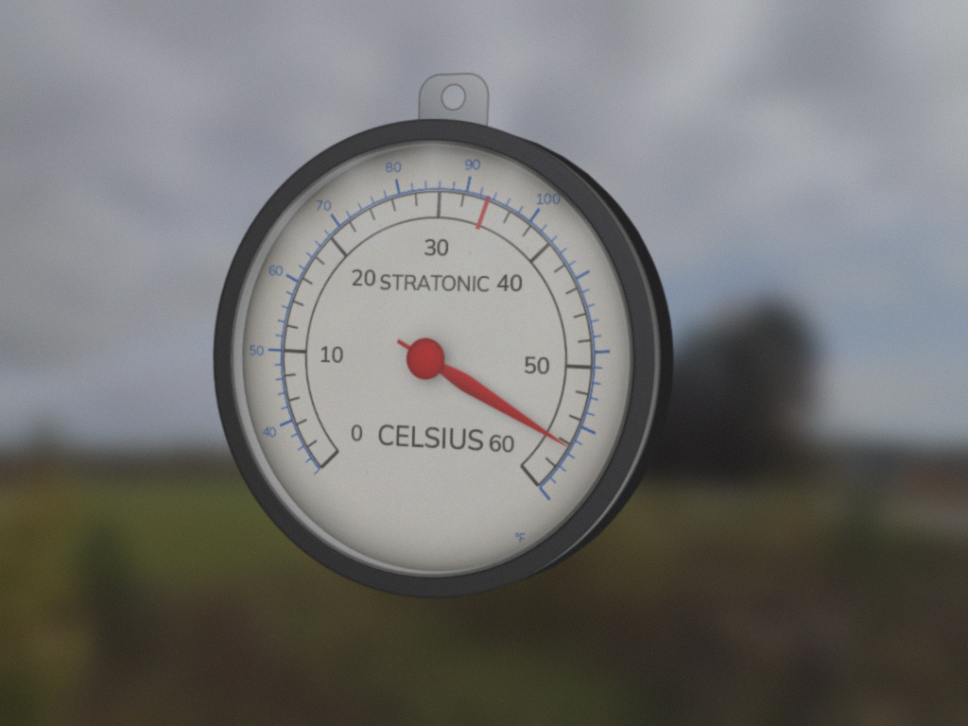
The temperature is 56°C
